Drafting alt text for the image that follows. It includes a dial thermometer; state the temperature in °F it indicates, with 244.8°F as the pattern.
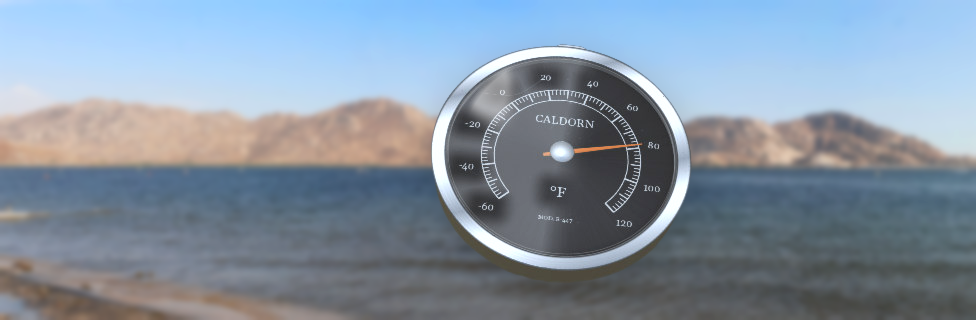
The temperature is 80°F
